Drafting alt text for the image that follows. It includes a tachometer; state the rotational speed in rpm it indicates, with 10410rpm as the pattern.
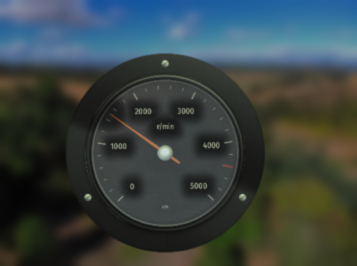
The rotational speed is 1500rpm
